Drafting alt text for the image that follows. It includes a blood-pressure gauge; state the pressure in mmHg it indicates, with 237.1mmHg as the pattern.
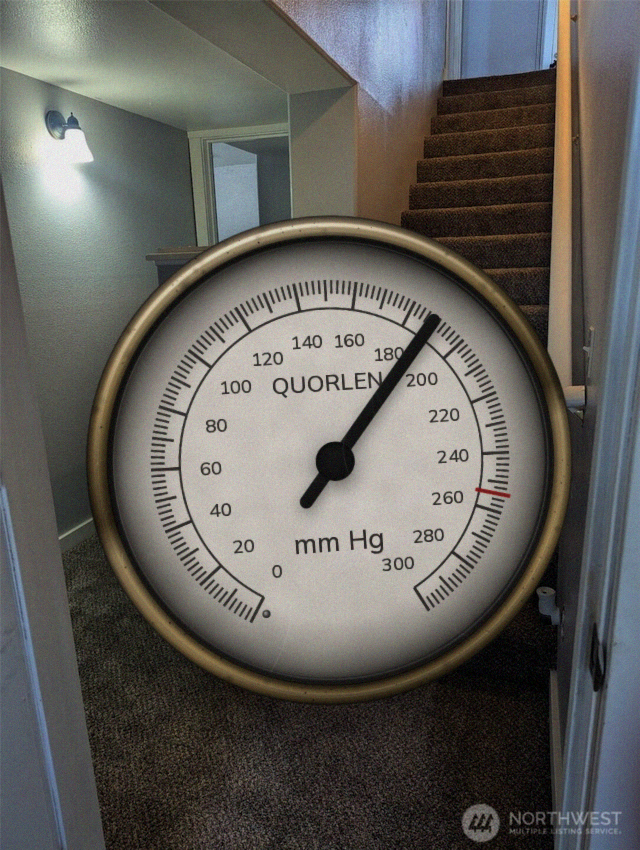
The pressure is 188mmHg
